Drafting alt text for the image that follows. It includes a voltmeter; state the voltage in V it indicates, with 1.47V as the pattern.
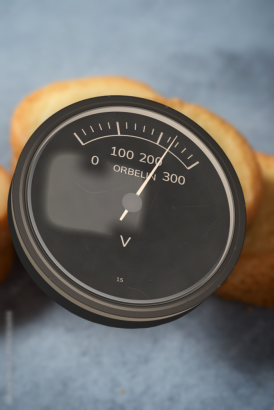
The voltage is 230V
